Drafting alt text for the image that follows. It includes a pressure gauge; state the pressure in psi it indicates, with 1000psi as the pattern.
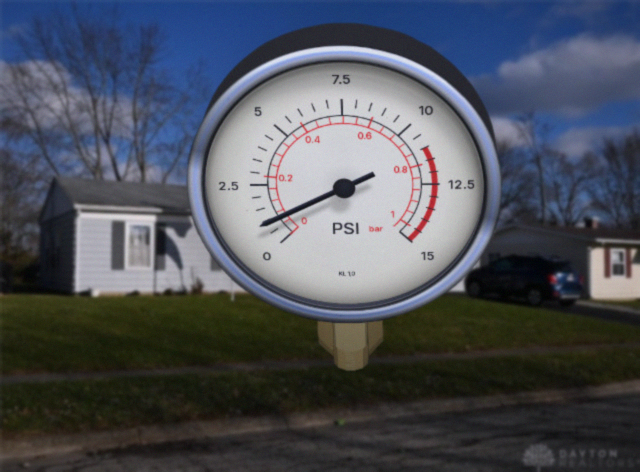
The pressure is 1psi
